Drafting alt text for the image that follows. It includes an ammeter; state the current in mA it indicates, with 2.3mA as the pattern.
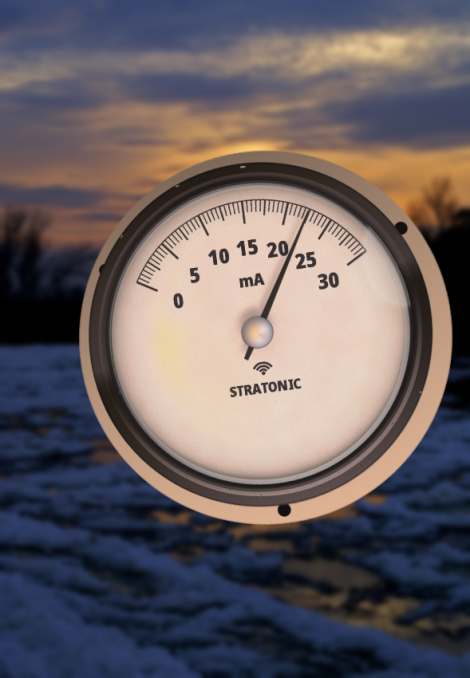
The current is 22.5mA
